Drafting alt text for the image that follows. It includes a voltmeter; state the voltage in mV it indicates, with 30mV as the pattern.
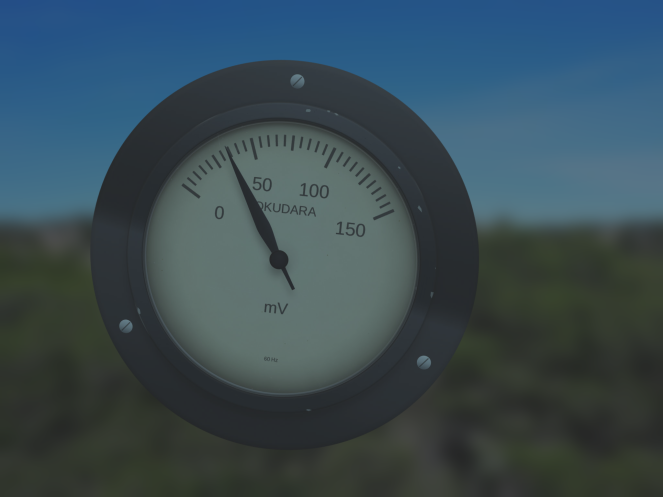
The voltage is 35mV
